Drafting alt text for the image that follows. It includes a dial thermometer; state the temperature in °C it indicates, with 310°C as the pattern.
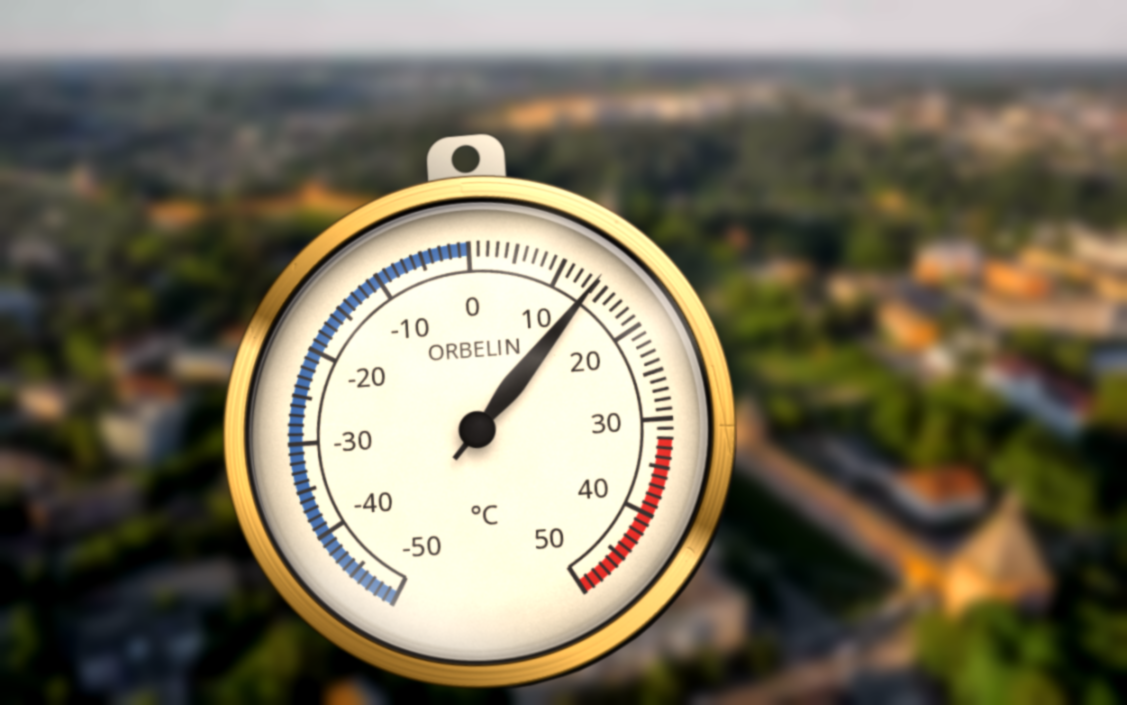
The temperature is 14°C
